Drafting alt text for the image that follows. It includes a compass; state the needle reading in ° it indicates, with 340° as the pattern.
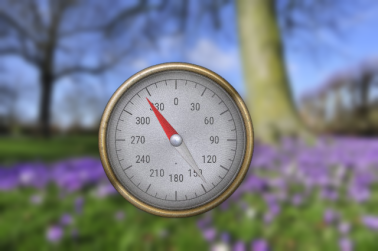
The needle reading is 325°
